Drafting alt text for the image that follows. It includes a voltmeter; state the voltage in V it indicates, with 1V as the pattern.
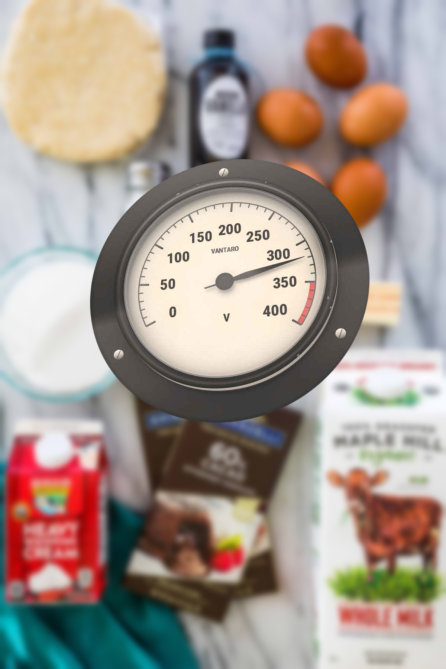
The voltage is 320V
